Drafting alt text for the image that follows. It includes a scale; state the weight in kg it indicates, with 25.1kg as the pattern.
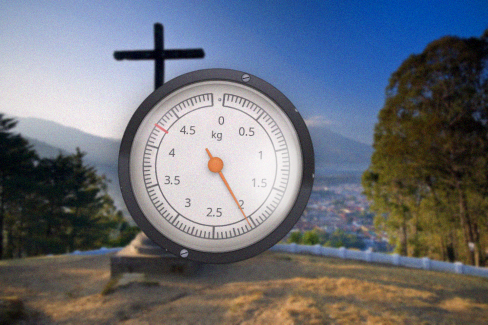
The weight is 2.05kg
